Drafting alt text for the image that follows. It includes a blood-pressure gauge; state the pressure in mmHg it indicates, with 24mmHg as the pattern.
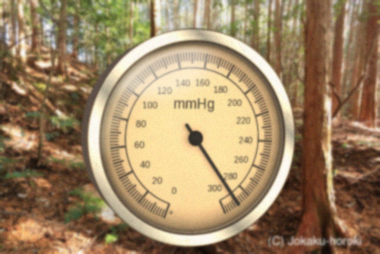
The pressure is 290mmHg
